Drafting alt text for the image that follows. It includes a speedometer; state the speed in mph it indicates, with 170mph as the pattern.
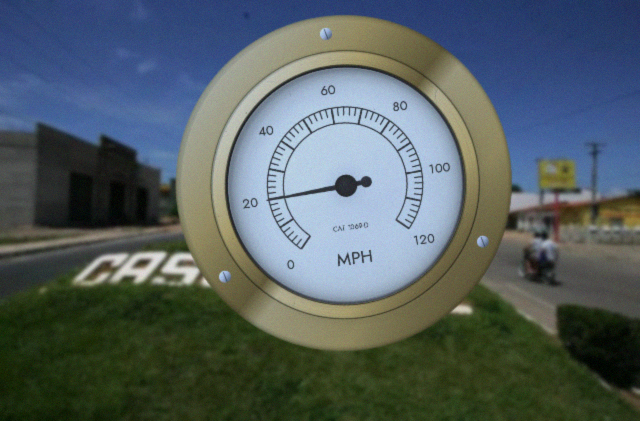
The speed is 20mph
